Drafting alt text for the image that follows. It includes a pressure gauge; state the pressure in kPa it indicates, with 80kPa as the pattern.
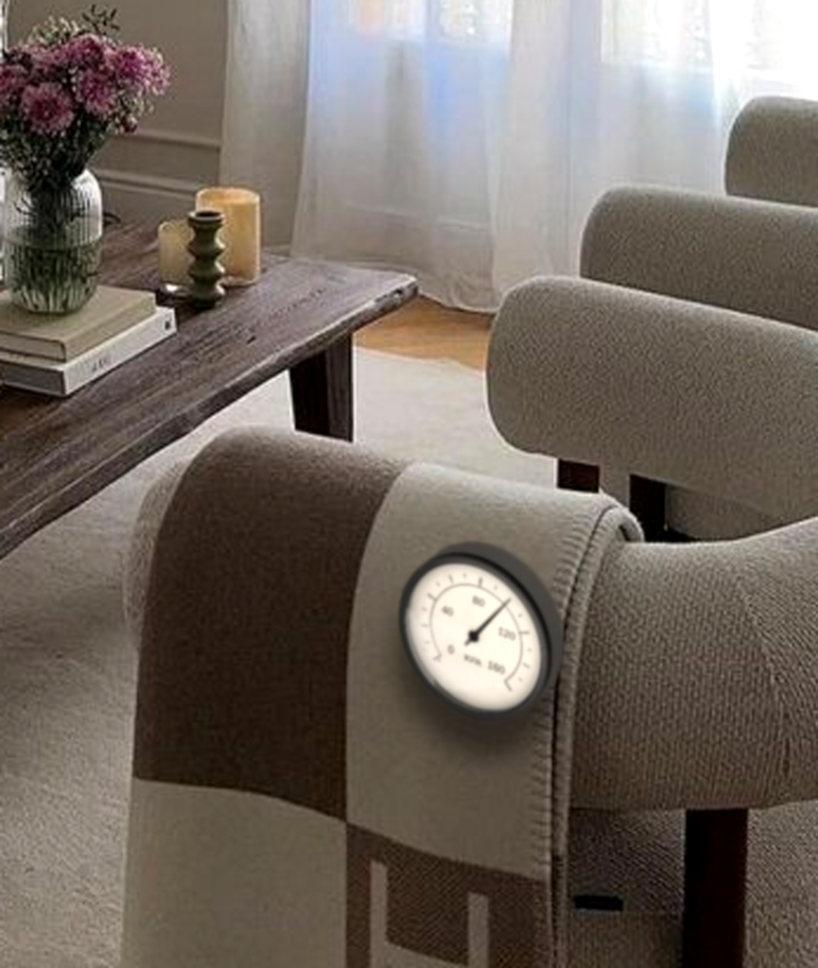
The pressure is 100kPa
